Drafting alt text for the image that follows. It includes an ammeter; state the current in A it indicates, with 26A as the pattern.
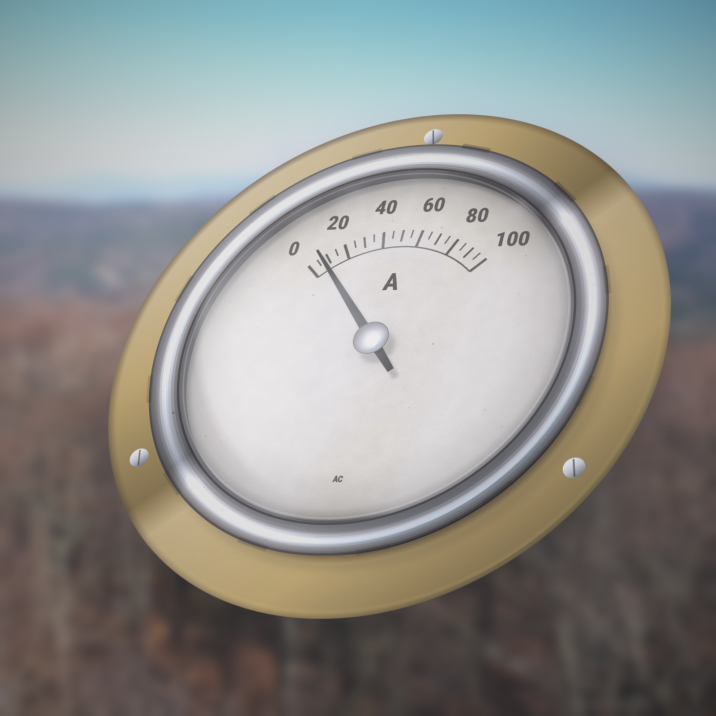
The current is 7.5A
